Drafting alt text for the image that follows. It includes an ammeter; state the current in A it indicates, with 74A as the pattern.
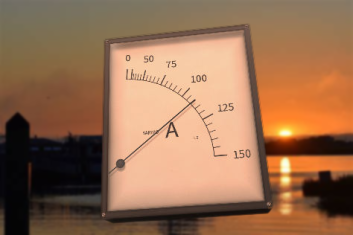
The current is 110A
